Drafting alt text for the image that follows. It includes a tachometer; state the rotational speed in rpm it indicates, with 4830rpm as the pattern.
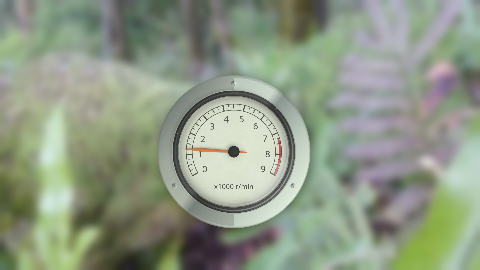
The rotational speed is 1250rpm
